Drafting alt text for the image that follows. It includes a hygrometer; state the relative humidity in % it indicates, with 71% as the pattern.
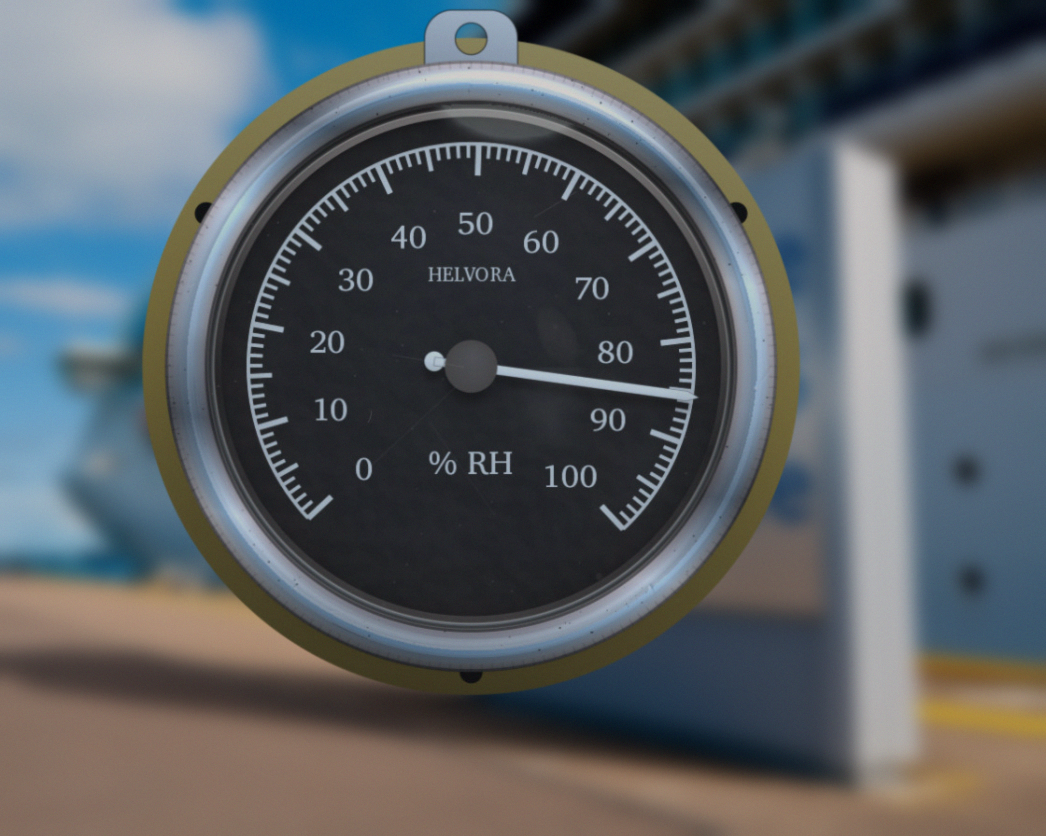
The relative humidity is 85.5%
